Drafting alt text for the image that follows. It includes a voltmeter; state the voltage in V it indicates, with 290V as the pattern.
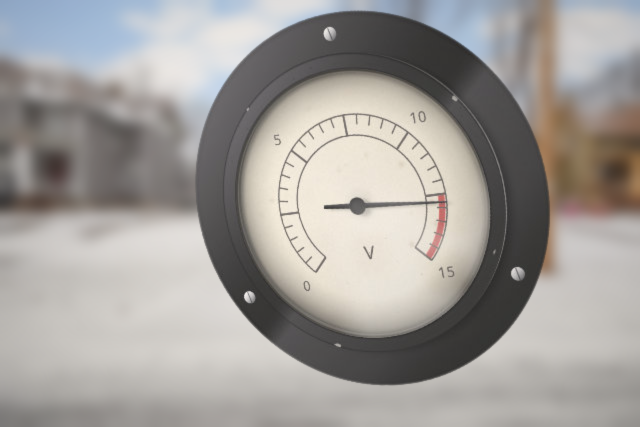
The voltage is 12.75V
